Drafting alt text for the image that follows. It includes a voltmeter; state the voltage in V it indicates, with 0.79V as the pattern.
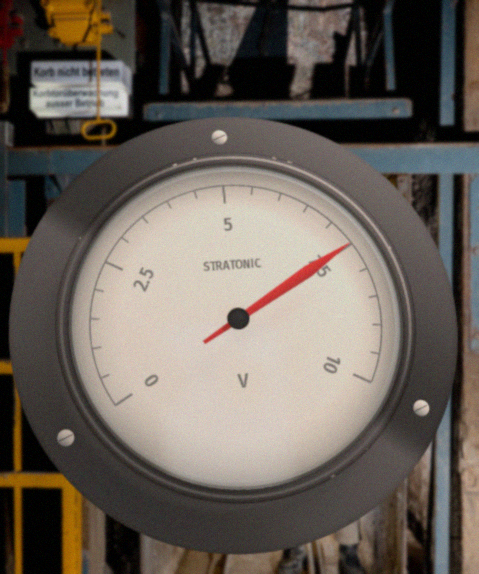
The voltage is 7.5V
